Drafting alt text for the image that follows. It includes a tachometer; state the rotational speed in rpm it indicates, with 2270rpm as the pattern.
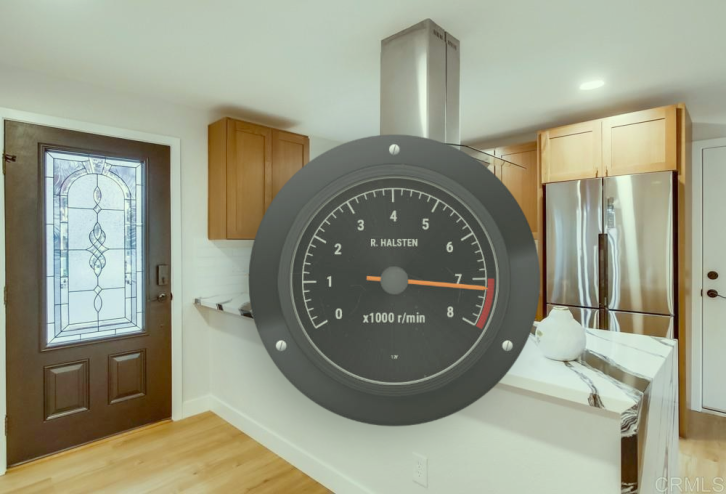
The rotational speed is 7200rpm
